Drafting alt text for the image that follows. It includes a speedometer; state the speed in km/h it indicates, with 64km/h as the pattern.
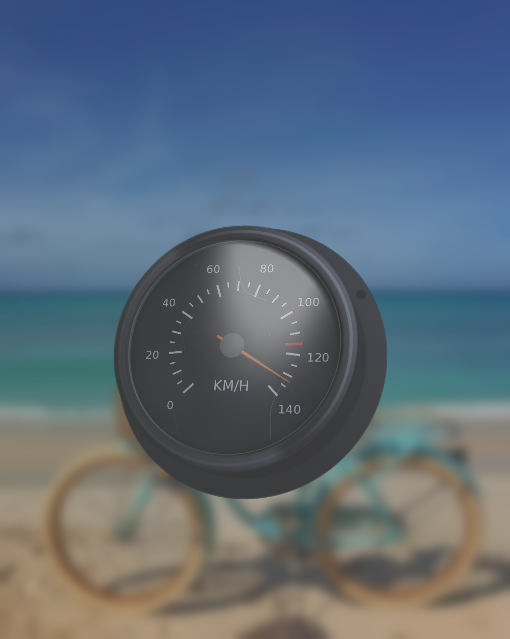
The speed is 132.5km/h
